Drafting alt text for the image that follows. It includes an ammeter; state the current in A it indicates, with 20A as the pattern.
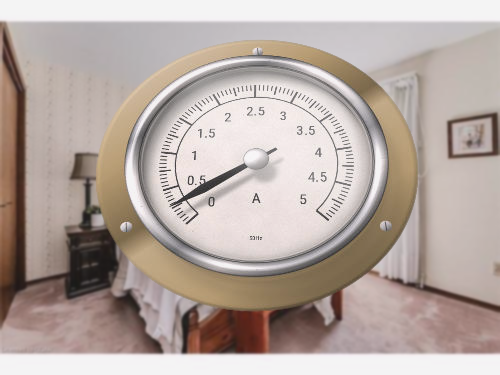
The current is 0.25A
